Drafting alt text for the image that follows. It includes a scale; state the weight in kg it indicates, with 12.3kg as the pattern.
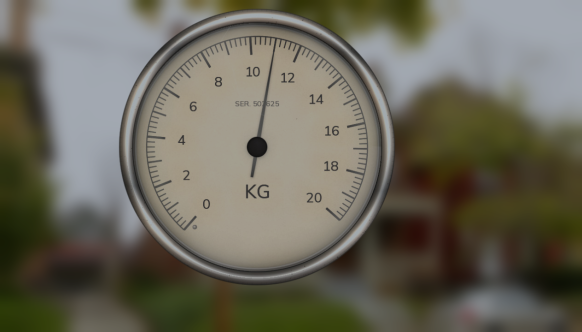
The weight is 11kg
